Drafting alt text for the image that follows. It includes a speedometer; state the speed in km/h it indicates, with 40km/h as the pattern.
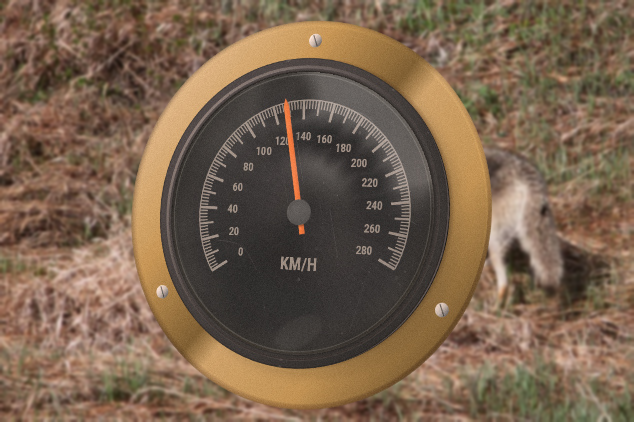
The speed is 130km/h
